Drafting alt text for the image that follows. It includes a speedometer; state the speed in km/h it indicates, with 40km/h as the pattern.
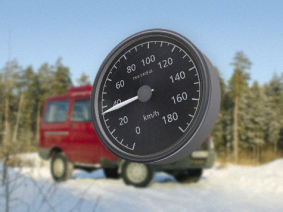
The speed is 35km/h
